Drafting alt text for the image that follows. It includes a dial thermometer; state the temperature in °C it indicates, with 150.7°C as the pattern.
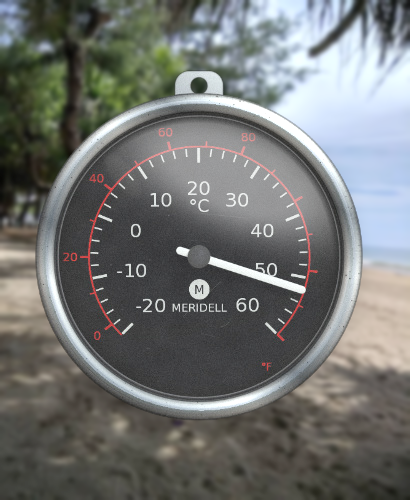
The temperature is 52°C
